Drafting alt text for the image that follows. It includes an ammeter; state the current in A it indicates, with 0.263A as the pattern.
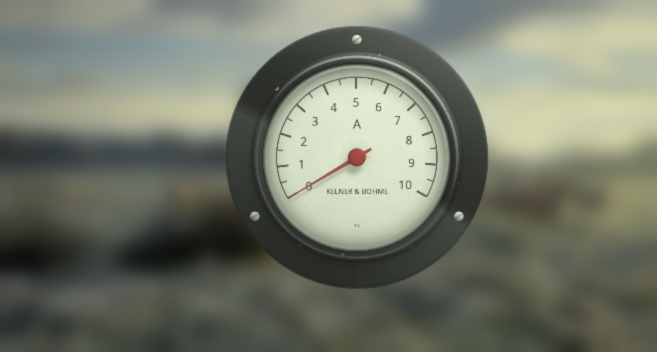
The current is 0A
